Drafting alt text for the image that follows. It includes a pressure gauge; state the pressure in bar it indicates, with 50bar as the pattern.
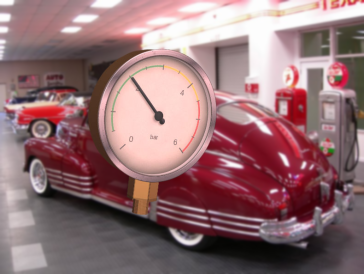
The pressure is 2bar
